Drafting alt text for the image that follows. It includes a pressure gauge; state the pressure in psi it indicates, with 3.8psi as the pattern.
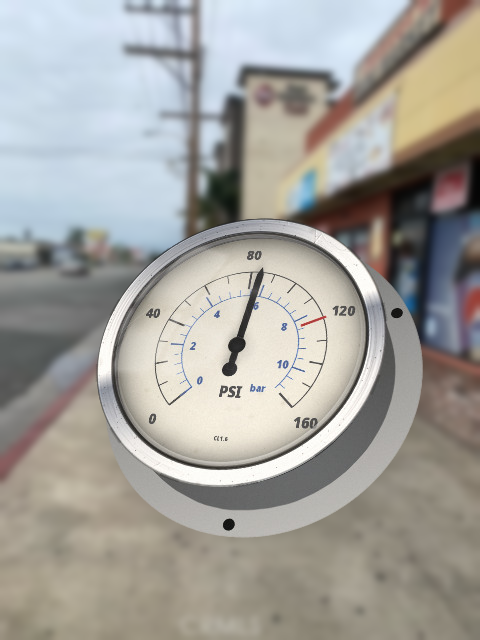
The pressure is 85psi
